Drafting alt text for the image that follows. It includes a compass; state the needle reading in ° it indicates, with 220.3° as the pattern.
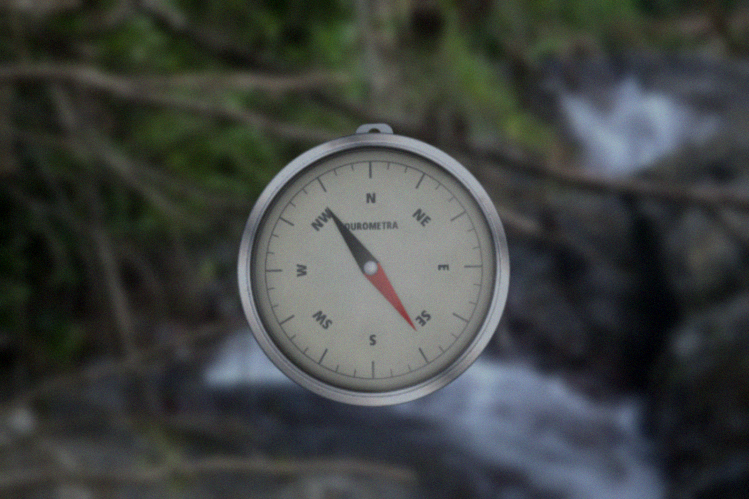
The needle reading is 145°
